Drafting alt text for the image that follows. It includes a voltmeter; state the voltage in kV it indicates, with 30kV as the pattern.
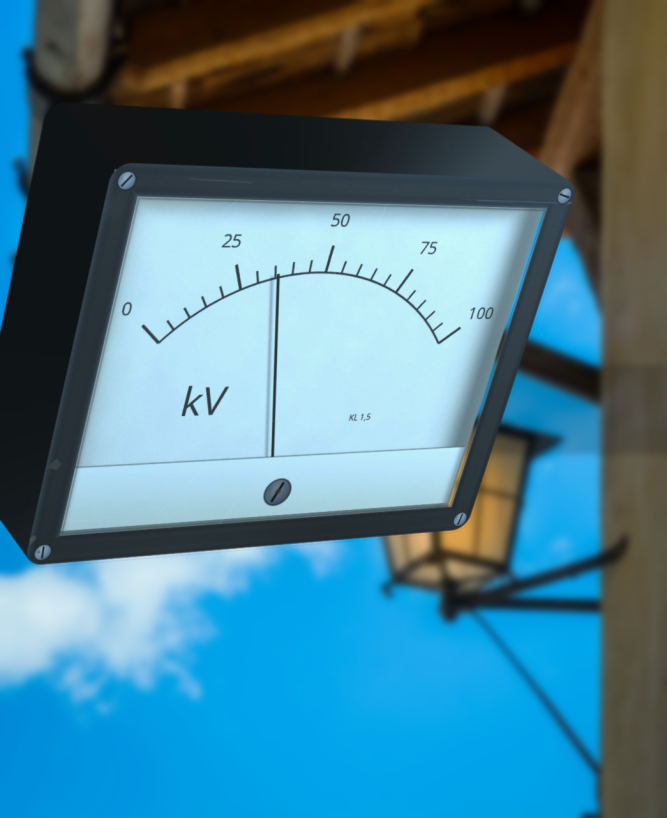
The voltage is 35kV
